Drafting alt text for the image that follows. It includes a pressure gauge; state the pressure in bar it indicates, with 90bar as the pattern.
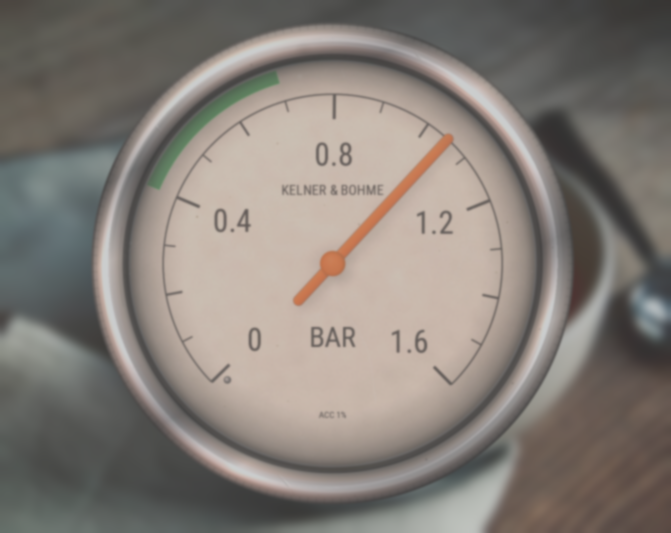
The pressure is 1.05bar
